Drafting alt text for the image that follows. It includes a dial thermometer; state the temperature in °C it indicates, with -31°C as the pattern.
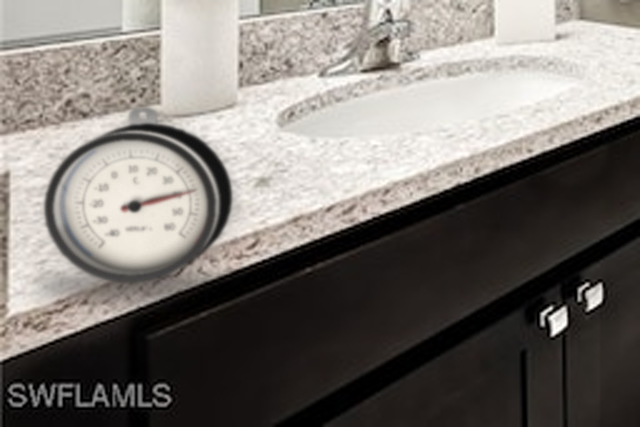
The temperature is 40°C
